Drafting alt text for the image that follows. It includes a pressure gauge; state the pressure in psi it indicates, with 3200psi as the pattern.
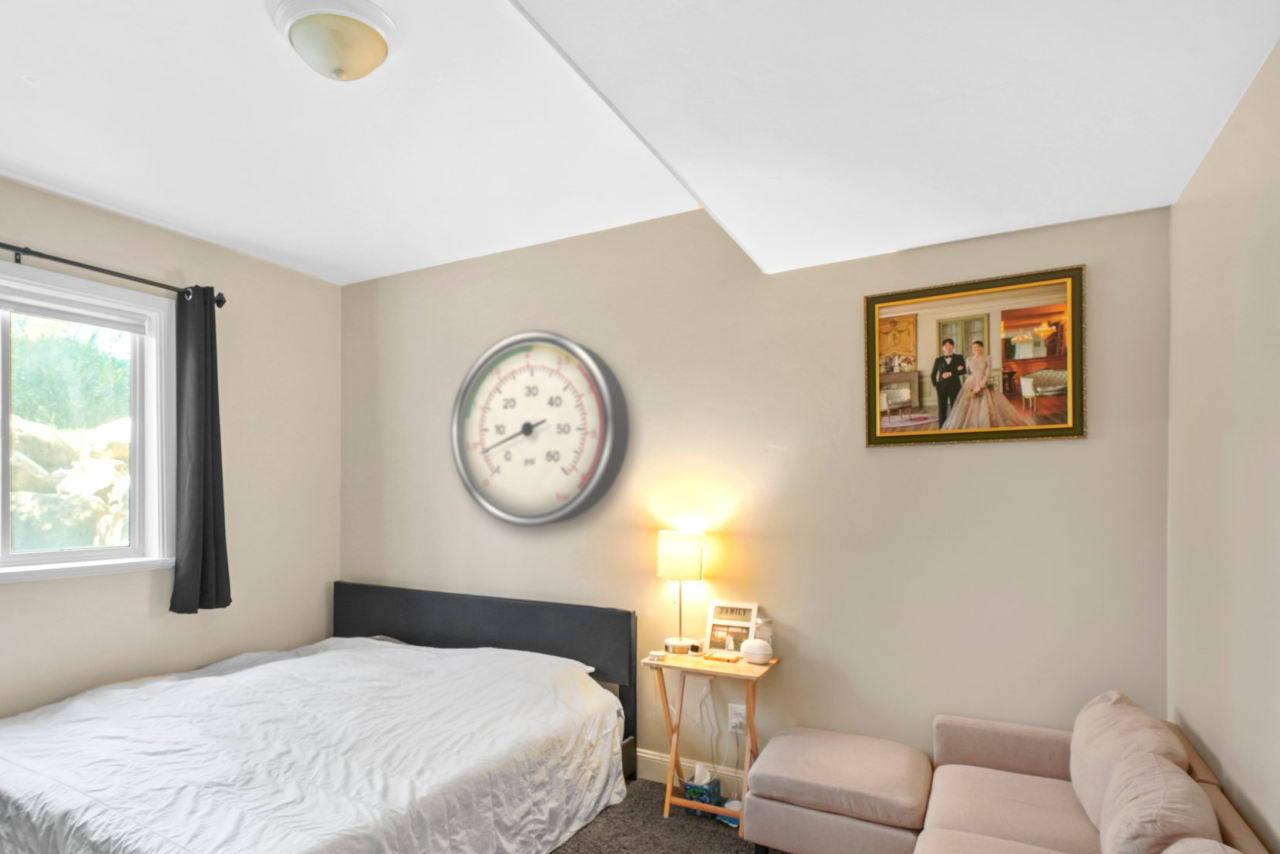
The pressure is 5psi
